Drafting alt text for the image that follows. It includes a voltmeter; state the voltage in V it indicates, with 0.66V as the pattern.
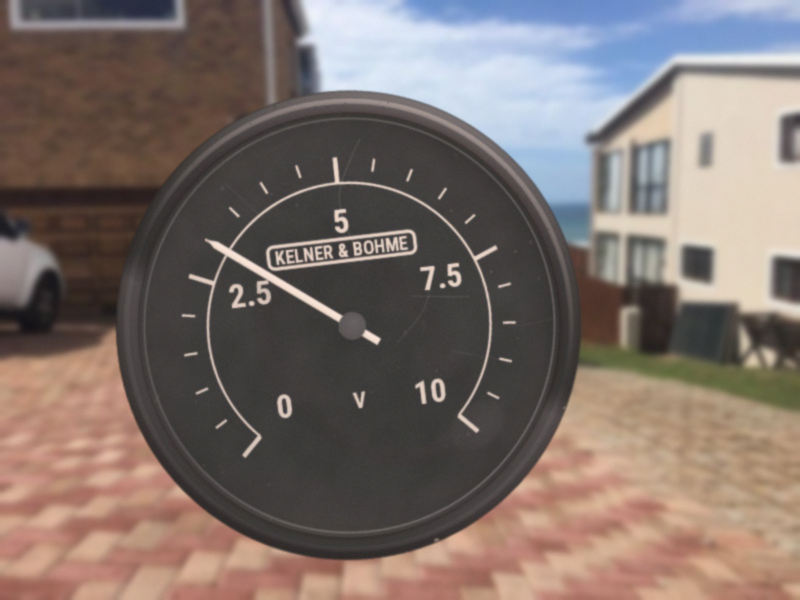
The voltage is 3V
